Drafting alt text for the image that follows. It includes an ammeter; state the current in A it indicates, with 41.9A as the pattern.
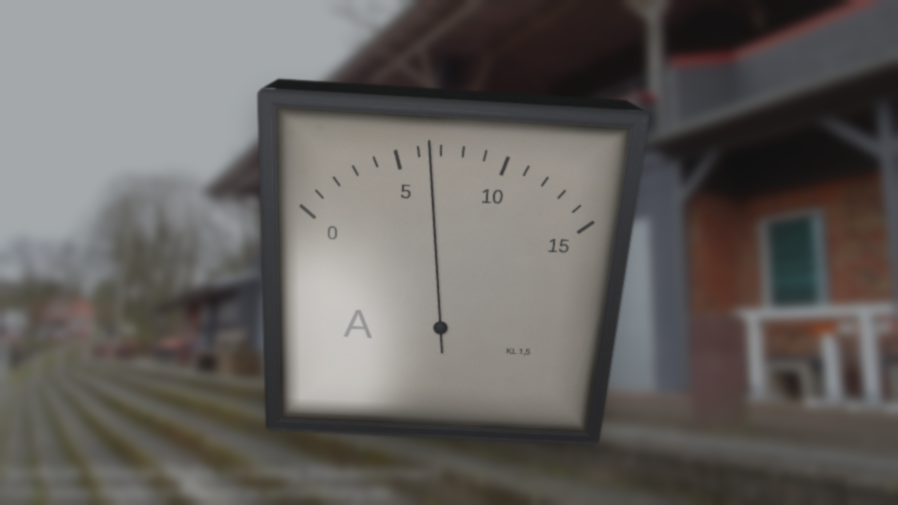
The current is 6.5A
